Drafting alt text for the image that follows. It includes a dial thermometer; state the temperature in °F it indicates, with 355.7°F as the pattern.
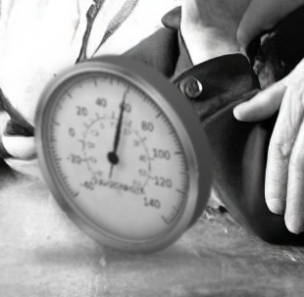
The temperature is 60°F
